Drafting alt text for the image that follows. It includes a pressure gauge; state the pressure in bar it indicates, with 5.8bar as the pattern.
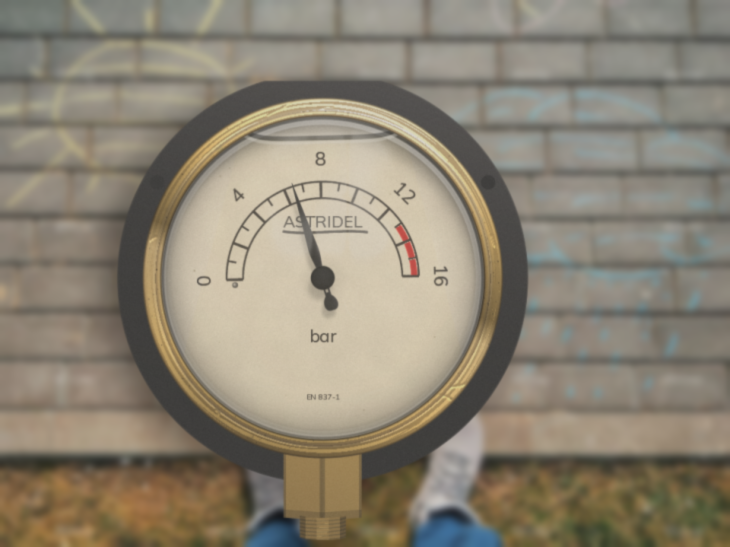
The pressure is 6.5bar
